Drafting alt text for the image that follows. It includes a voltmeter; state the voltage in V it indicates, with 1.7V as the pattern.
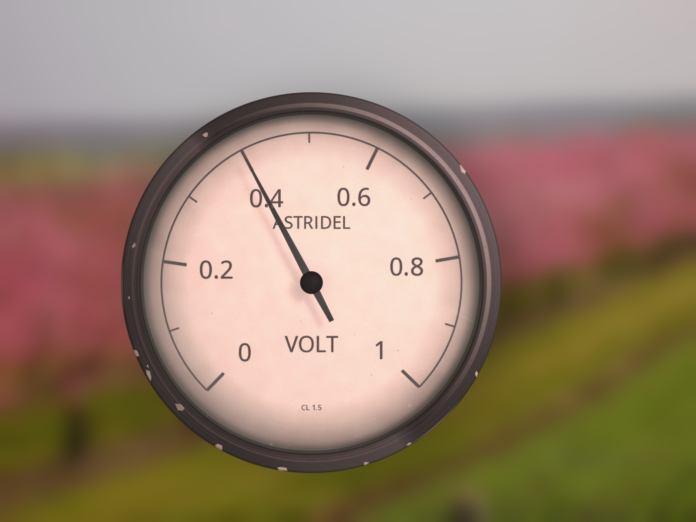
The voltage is 0.4V
